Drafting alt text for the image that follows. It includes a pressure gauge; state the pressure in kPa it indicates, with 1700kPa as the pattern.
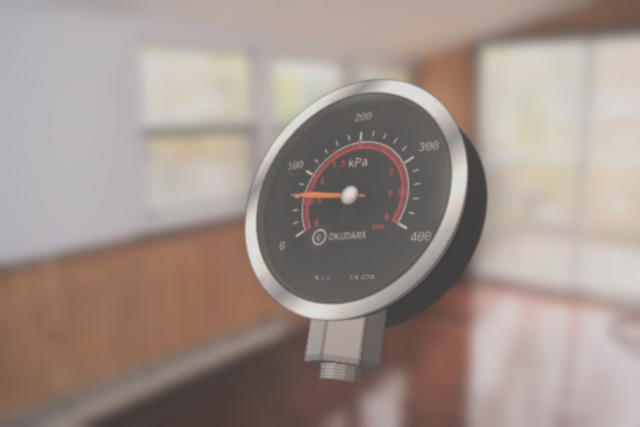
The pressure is 60kPa
